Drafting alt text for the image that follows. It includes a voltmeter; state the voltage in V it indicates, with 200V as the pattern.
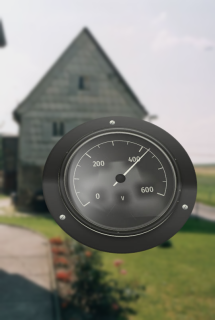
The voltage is 425V
